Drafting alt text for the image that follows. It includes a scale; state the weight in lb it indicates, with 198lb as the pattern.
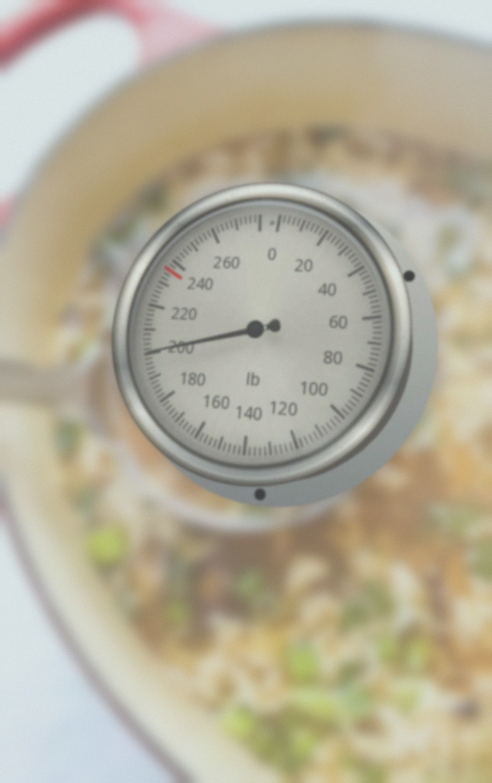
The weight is 200lb
